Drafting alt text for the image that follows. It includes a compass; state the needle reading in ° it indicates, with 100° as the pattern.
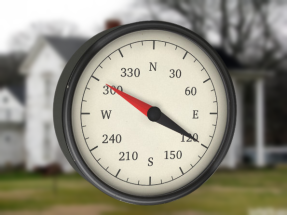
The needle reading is 300°
